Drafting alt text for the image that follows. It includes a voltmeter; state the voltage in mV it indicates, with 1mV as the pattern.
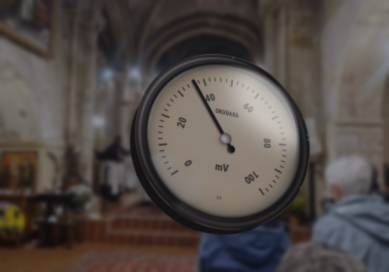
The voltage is 36mV
